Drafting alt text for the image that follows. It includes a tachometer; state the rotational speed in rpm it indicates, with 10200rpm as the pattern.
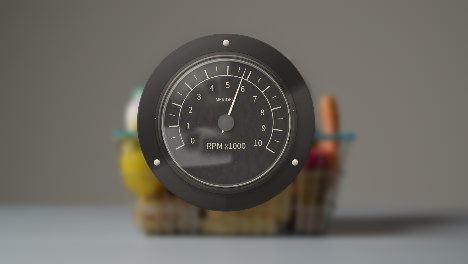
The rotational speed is 5750rpm
